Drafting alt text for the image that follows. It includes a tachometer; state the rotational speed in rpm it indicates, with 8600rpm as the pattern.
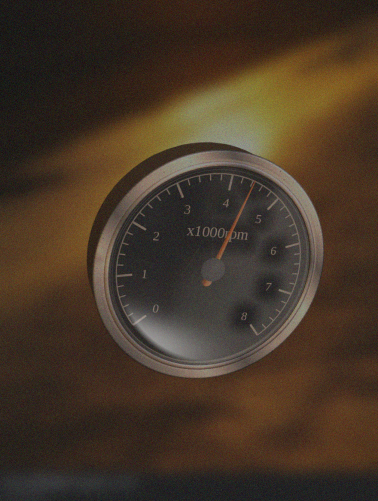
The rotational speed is 4400rpm
